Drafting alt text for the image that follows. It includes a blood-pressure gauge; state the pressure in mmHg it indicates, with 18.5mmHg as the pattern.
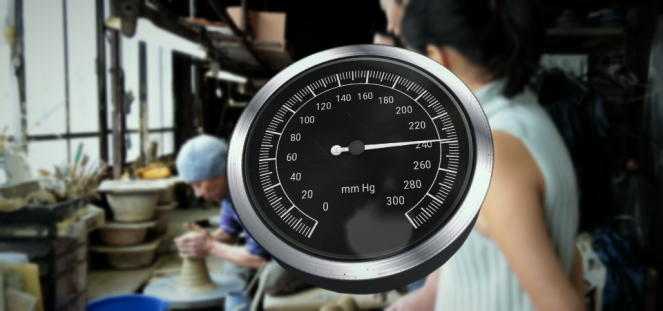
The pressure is 240mmHg
